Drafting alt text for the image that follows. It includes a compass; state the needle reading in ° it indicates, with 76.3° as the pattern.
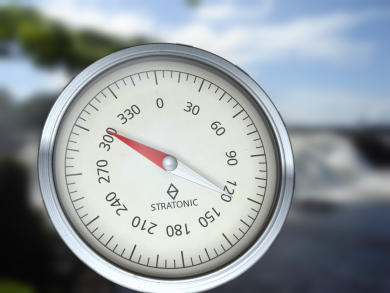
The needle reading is 305°
